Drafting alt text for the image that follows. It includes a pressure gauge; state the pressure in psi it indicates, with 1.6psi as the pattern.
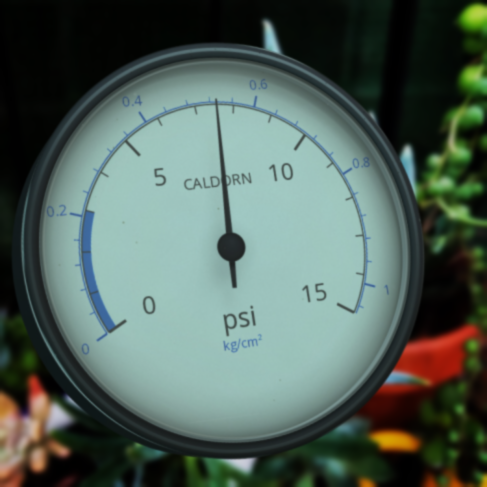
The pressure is 7.5psi
